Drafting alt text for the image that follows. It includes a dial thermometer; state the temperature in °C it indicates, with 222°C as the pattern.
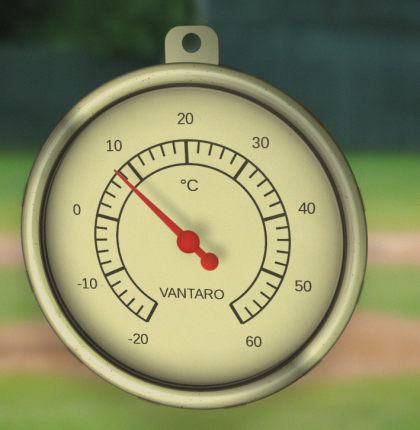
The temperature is 8°C
